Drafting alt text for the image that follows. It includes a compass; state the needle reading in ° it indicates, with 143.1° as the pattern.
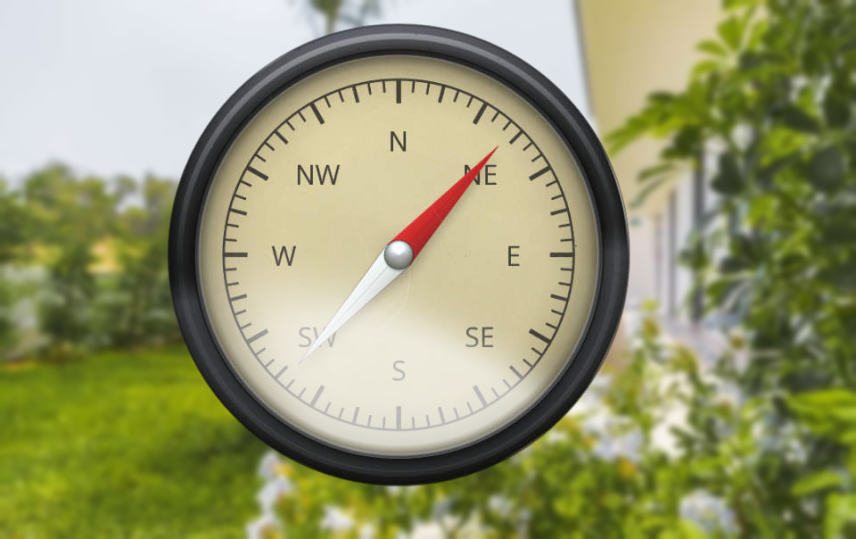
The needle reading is 42.5°
